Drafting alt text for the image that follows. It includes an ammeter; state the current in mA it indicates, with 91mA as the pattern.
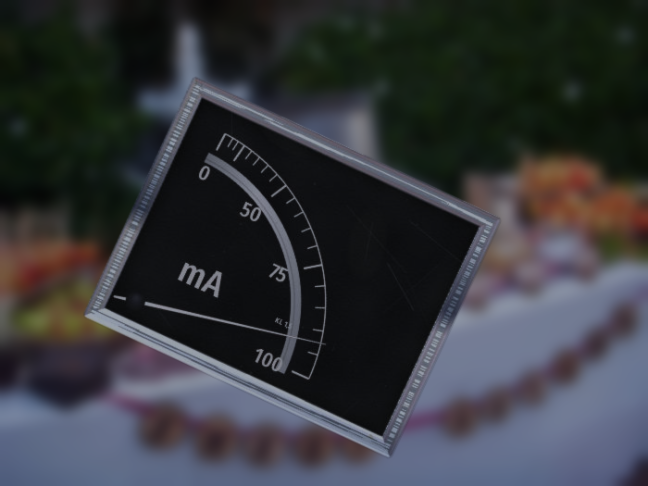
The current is 92.5mA
